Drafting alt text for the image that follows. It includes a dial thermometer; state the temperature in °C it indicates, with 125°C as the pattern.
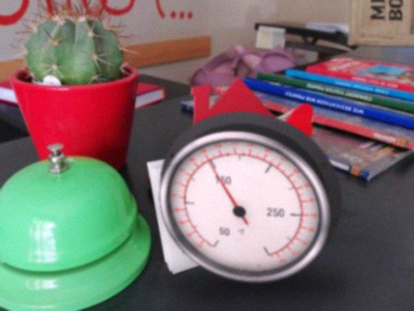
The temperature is 150°C
